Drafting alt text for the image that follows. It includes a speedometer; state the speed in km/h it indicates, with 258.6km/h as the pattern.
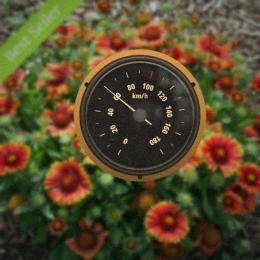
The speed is 60km/h
